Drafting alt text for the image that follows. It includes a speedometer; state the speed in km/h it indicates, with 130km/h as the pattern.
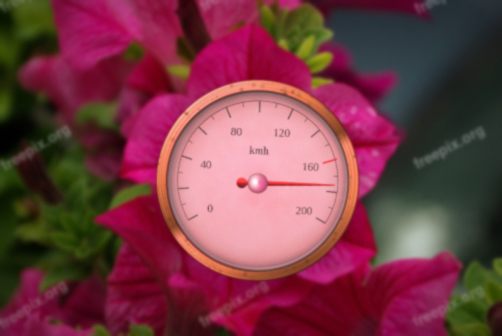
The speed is 175km/h
